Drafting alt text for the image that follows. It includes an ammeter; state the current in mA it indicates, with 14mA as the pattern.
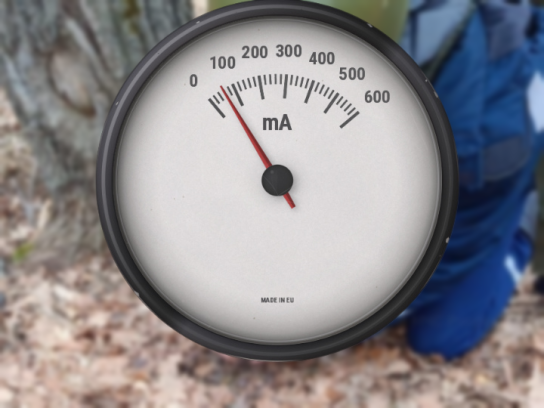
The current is 60mA
